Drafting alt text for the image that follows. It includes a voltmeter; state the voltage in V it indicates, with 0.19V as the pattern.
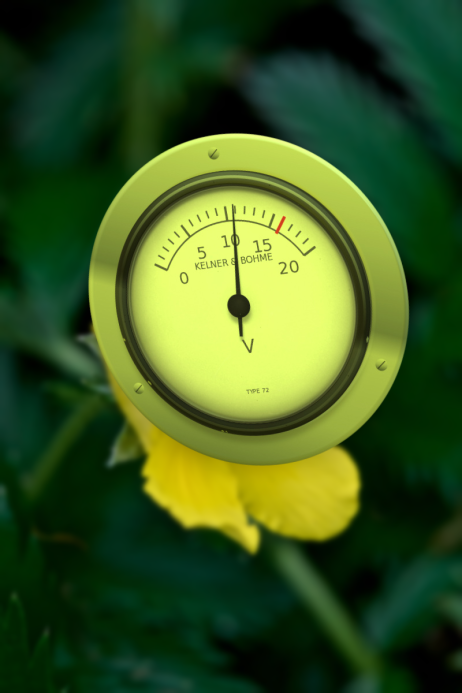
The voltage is 11V
